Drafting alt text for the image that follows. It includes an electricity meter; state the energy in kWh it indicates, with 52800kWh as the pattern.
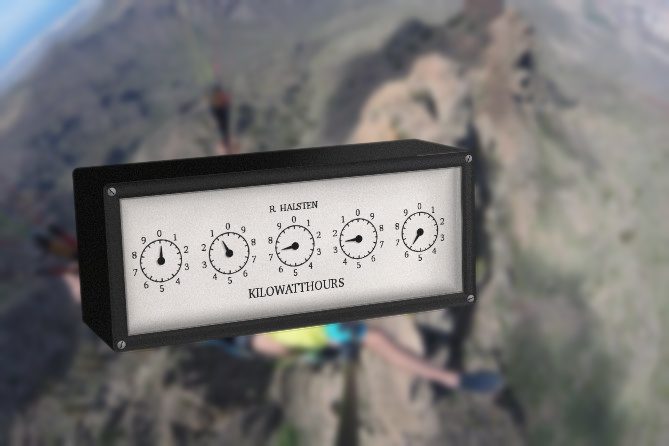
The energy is 726kWh
